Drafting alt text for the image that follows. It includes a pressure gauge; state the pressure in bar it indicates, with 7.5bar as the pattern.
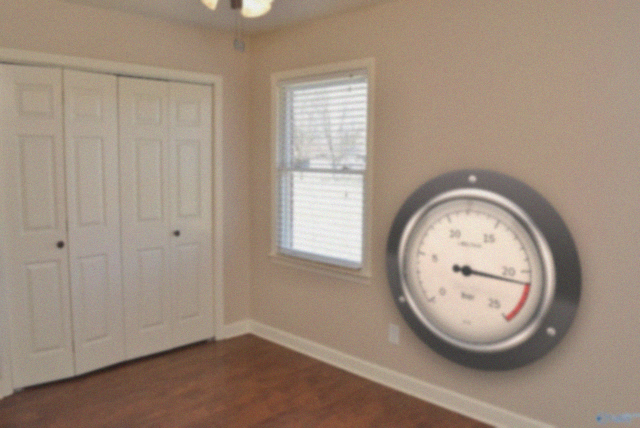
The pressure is 21bar
